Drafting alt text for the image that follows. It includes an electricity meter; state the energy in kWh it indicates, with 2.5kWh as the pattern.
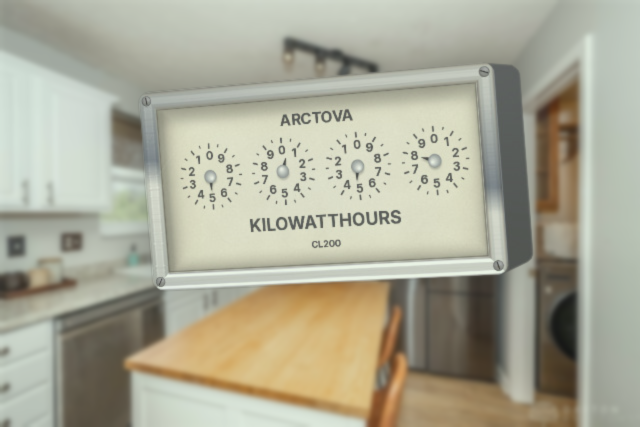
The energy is 5048kWh
